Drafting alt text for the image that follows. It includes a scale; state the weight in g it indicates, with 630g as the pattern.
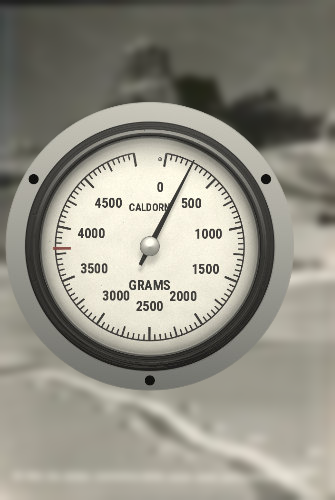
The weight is 250g
